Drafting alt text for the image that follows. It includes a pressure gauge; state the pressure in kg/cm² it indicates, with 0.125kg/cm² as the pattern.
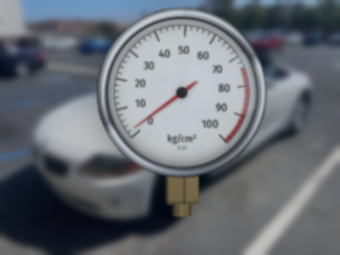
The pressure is 2kg/cm²
